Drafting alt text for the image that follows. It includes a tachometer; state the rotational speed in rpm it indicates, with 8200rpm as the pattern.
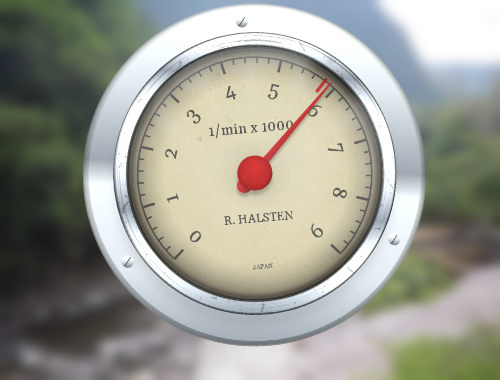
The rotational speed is 5900rpm
